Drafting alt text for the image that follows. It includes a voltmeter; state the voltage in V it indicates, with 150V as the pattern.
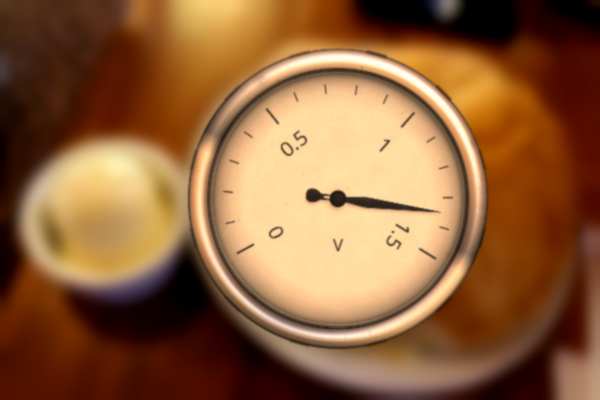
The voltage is 1.35V
